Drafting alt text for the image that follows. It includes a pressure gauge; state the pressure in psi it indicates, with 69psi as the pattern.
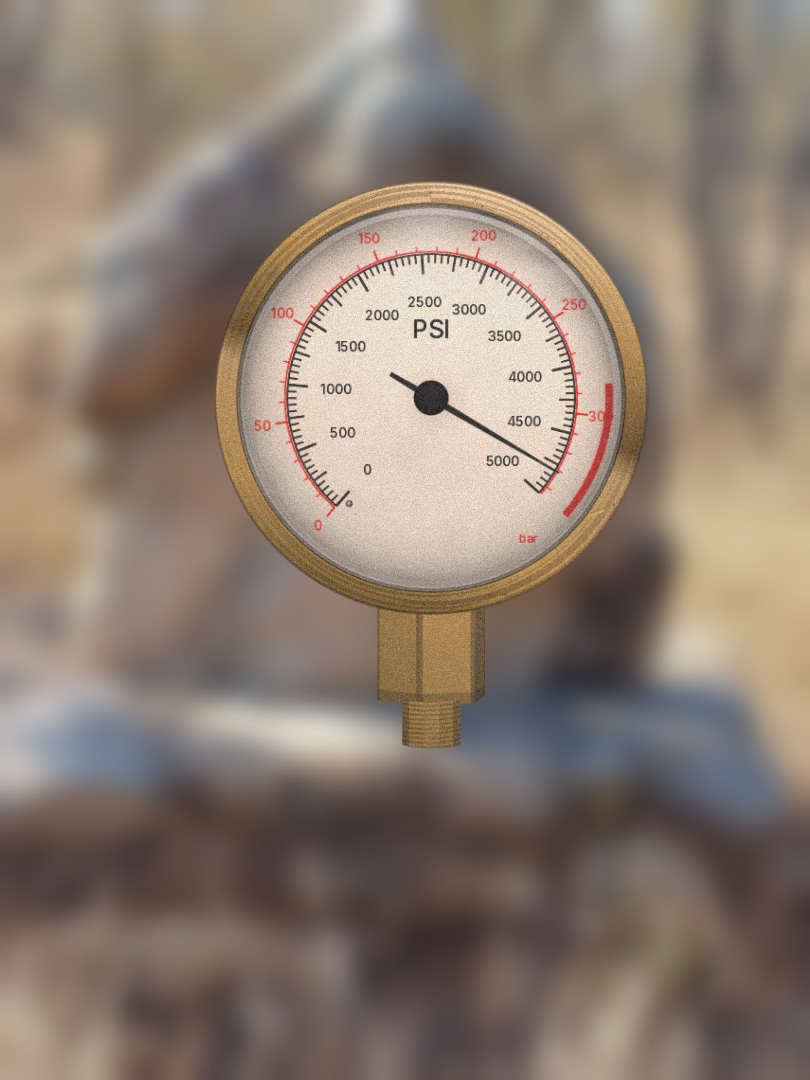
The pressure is 4800psi
